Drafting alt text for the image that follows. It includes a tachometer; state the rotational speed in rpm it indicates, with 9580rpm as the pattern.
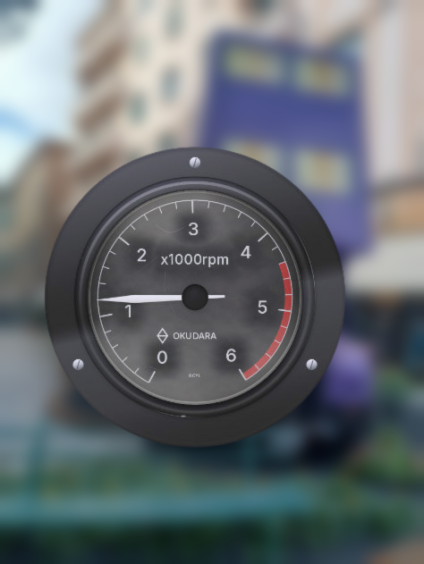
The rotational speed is 1200rpm
